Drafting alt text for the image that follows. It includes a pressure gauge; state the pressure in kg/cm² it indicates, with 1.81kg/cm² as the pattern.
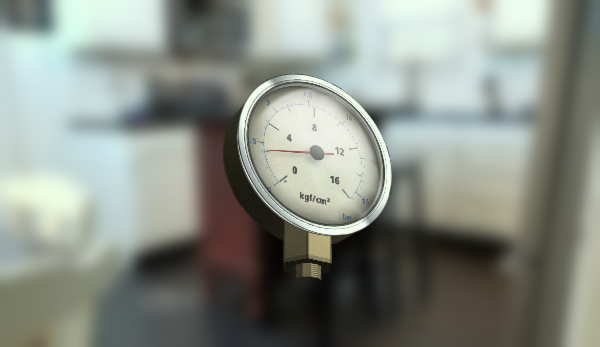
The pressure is 2kg/cm²
